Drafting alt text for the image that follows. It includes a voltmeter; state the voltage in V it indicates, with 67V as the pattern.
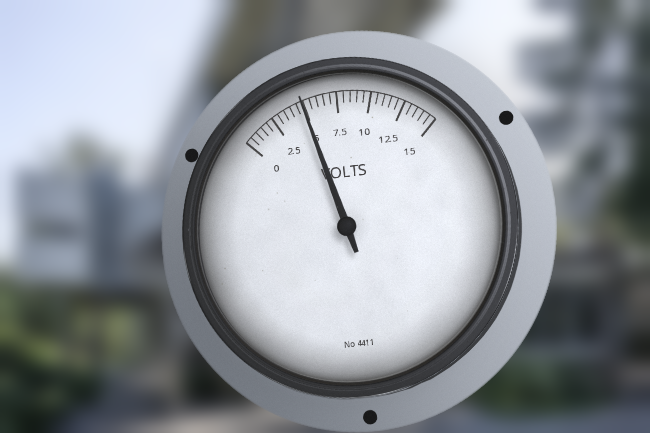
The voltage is 5V
